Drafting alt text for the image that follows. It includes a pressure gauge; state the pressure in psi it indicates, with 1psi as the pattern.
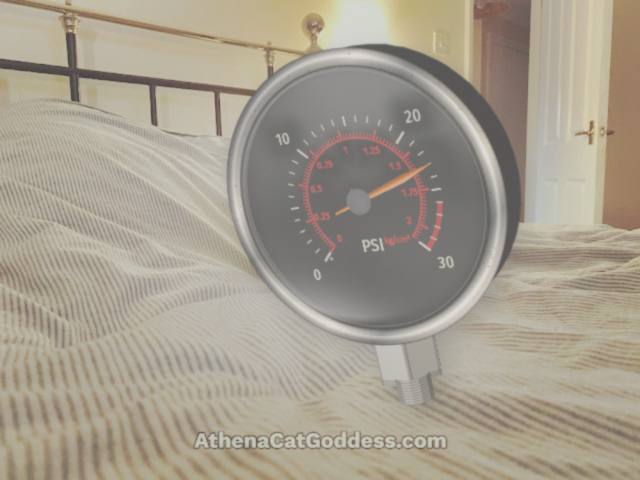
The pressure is 23psi
